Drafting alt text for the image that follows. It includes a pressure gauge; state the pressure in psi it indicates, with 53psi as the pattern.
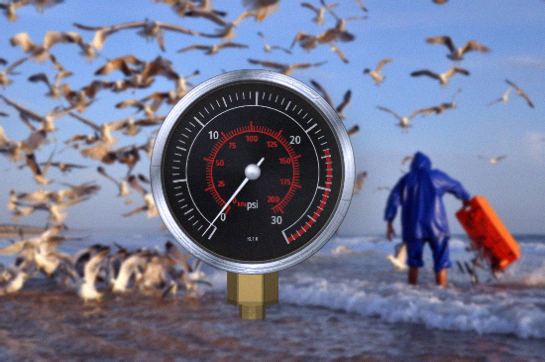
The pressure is 0.5psi
